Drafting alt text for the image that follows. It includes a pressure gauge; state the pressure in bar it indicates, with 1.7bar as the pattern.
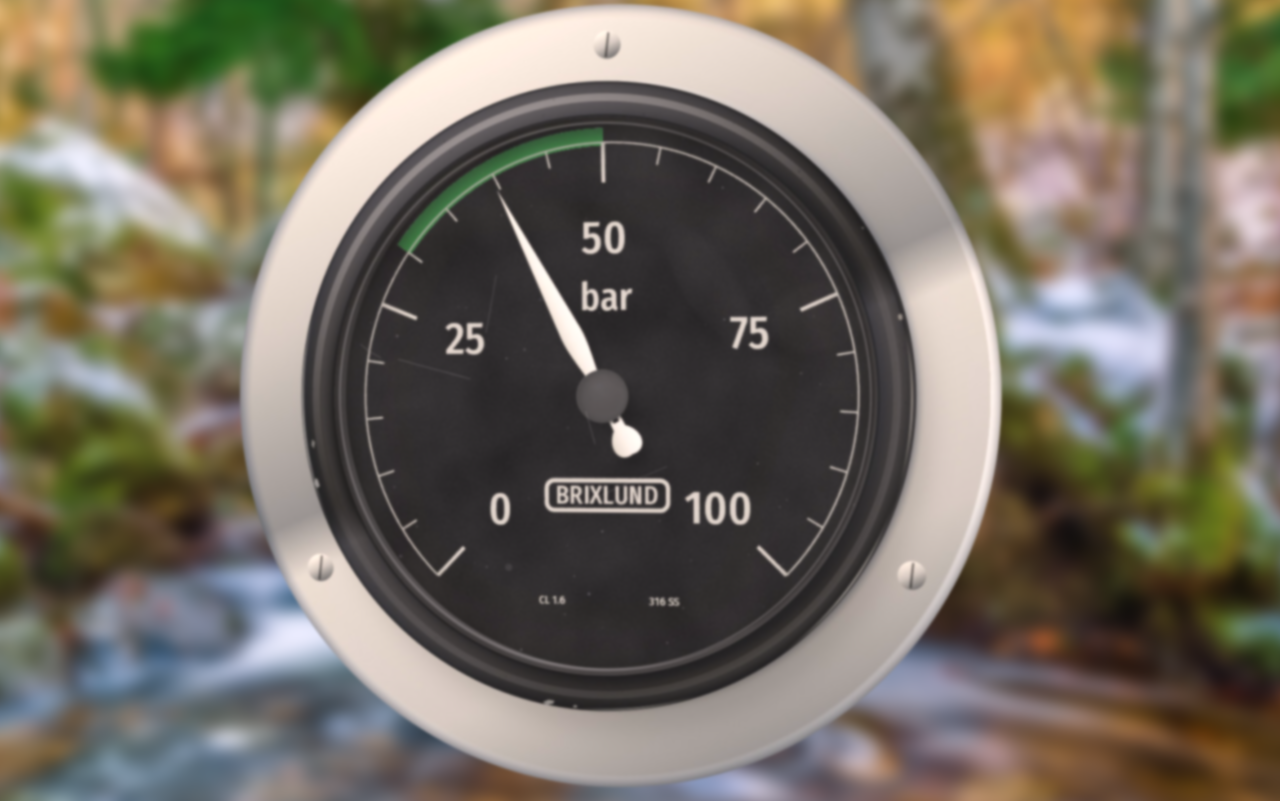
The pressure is 40bar
